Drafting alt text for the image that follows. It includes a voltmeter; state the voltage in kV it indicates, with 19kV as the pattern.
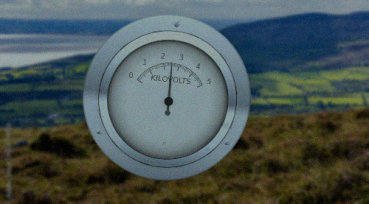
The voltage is 2.5kV
